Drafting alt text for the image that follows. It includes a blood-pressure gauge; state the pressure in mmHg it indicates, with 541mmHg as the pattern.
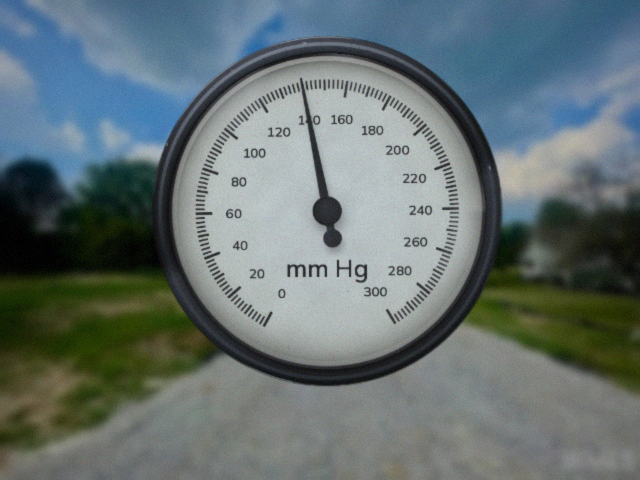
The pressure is 140mmHg
